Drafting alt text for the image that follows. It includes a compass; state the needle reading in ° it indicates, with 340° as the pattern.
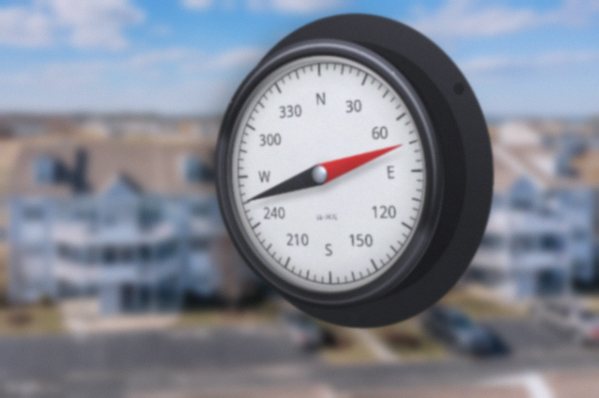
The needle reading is 75°
